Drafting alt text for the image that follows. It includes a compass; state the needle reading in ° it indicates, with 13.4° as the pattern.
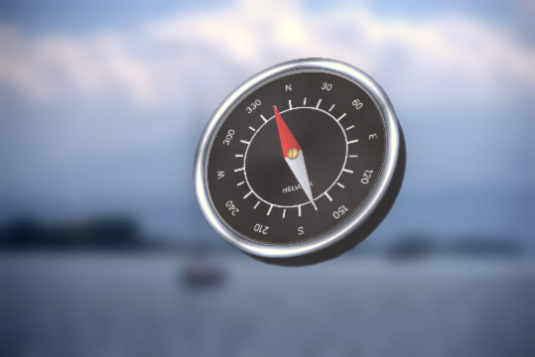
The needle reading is 345°
